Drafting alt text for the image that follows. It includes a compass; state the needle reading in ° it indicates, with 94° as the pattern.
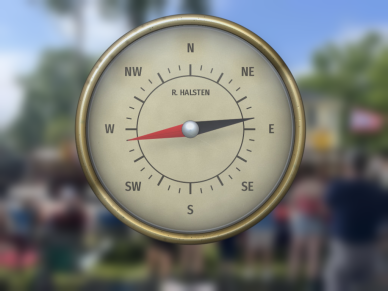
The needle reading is 260°
